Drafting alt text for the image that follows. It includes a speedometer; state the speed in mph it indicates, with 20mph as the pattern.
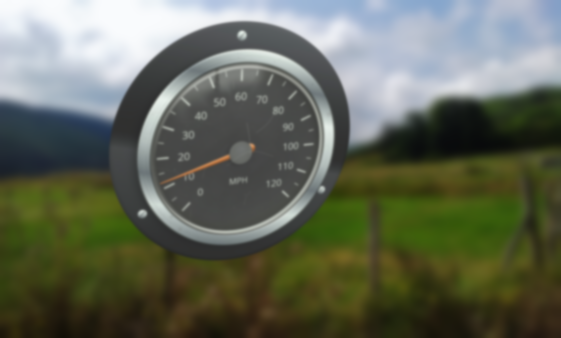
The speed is 12.5mph
